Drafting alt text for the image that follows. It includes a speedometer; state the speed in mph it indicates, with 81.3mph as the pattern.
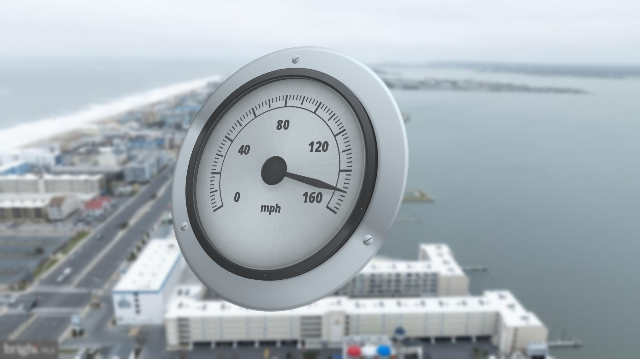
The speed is 150mph
